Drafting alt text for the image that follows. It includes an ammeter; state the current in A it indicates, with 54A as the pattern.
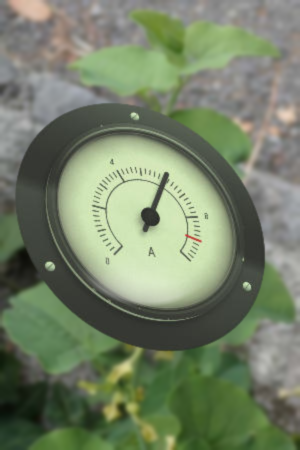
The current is 6A
